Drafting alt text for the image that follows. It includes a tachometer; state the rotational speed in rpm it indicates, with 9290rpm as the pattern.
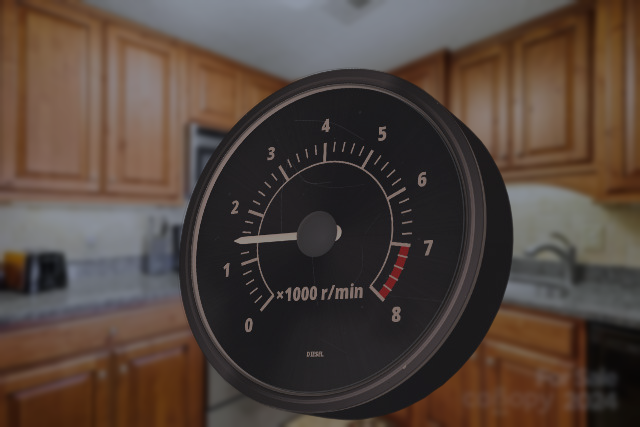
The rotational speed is 1400rpm
